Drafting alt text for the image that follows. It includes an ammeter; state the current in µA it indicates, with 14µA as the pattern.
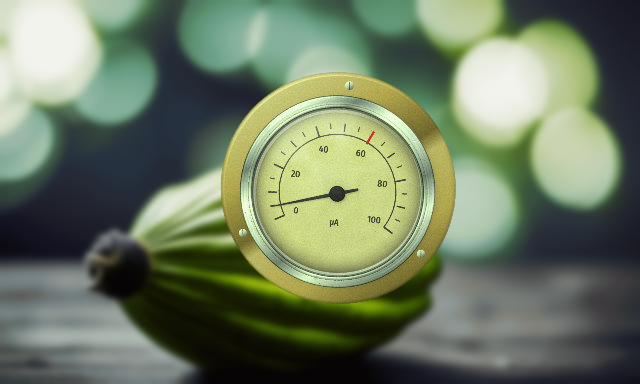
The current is 5µA
